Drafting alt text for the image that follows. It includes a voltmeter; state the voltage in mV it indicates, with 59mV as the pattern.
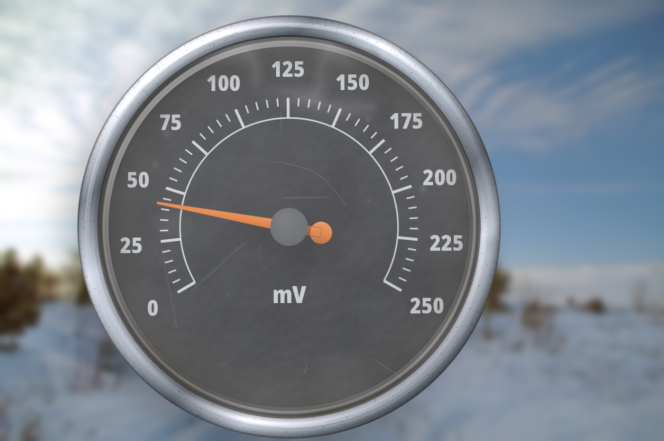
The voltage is 42.5mV
